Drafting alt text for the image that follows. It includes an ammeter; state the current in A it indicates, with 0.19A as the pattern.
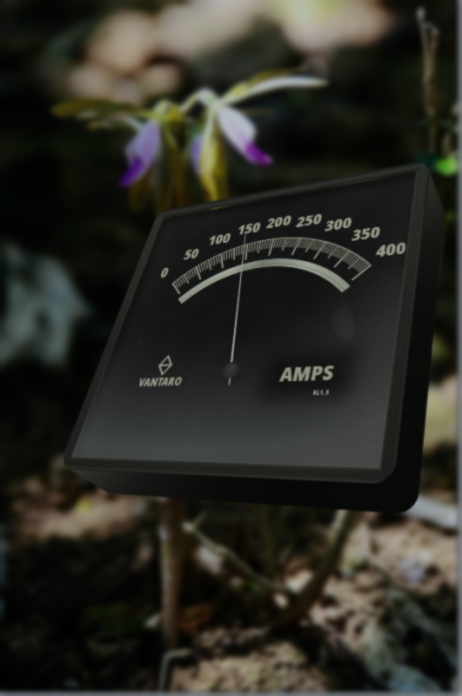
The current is 150A
